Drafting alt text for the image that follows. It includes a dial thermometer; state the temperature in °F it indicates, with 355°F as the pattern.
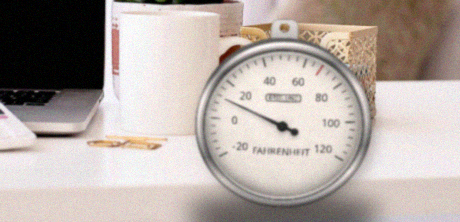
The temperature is 12°F
